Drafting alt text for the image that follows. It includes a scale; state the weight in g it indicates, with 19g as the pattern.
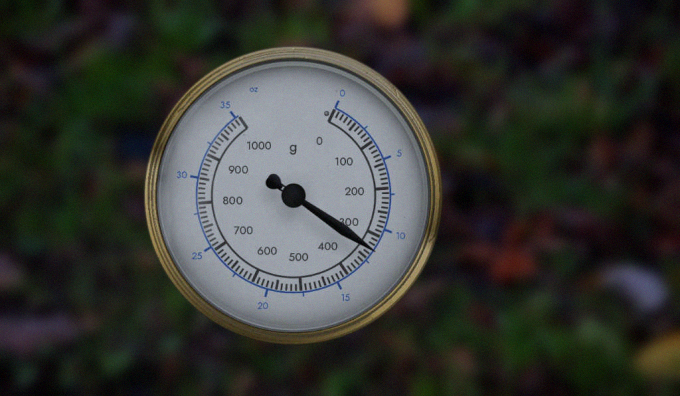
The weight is 330g
